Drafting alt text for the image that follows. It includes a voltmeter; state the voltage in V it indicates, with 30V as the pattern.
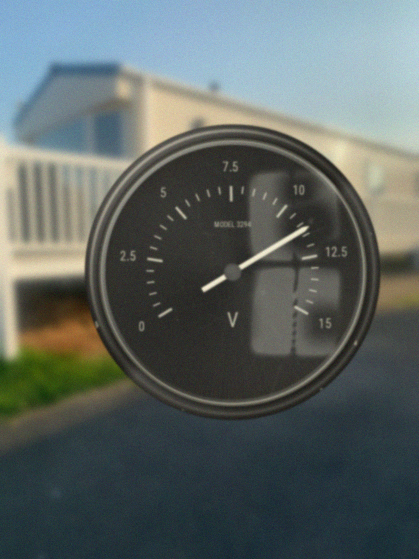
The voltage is 11.25V
